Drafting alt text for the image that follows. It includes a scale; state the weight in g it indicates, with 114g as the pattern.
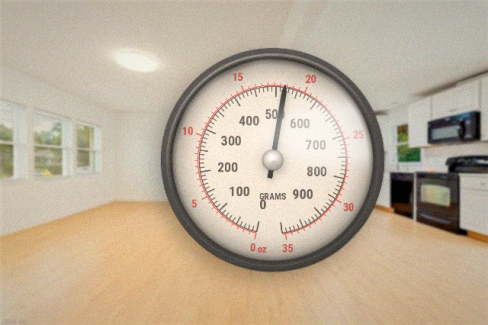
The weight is 520g
